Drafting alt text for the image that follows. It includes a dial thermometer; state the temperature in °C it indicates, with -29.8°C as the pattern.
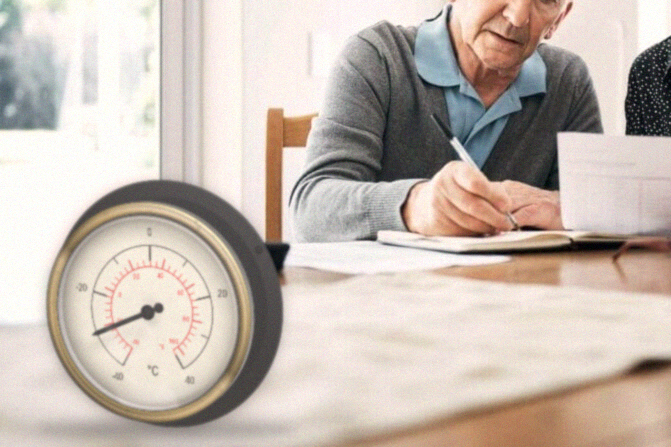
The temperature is -30°C
